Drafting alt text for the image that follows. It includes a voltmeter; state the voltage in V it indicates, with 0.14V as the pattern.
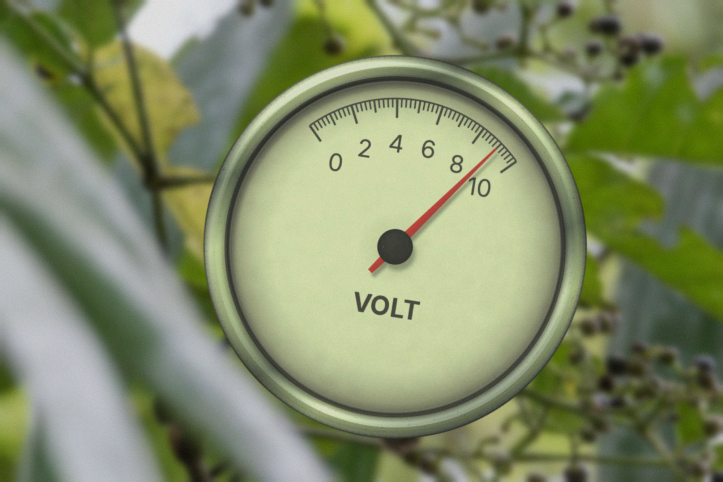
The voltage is 9V
